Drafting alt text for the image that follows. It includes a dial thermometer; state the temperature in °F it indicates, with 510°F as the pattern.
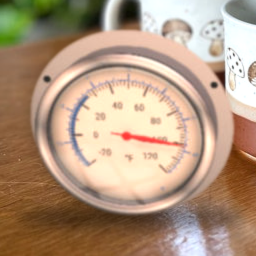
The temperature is 100°F
